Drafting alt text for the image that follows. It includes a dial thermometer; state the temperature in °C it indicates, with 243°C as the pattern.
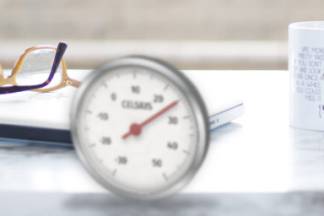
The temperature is 25°C
